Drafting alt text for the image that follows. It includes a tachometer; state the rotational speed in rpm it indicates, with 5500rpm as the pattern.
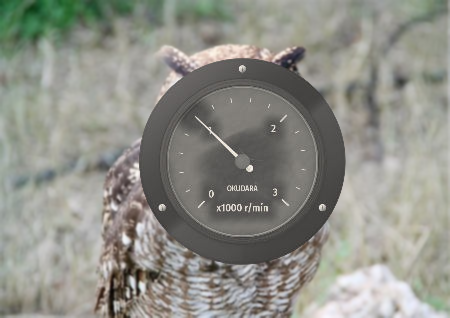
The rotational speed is 1000rpm
